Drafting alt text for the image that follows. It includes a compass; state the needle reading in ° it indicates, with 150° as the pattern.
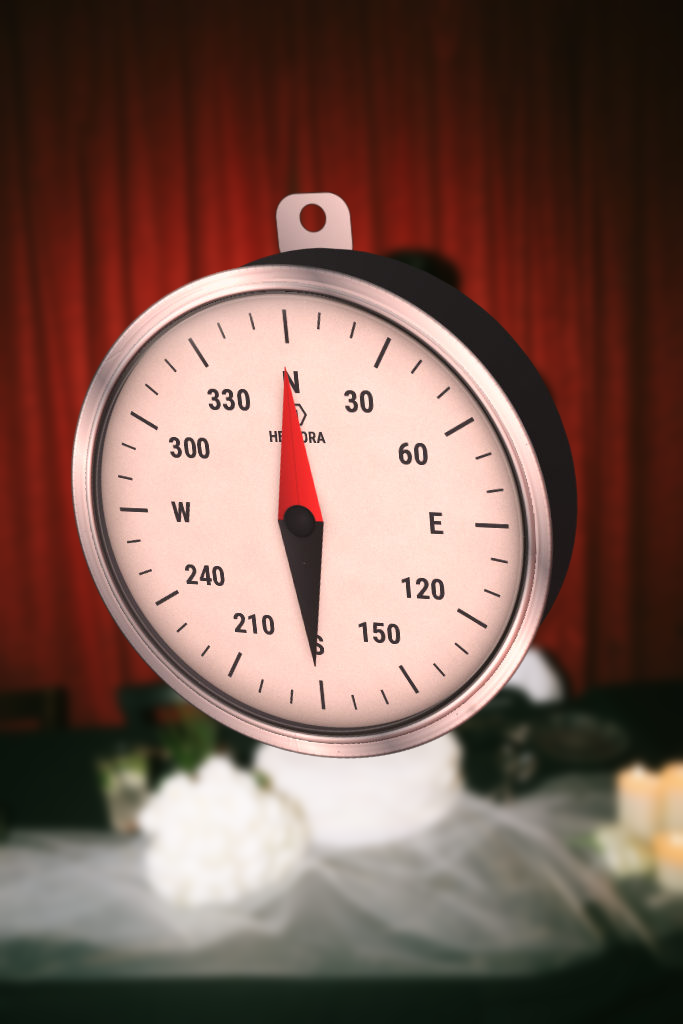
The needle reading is 0°
